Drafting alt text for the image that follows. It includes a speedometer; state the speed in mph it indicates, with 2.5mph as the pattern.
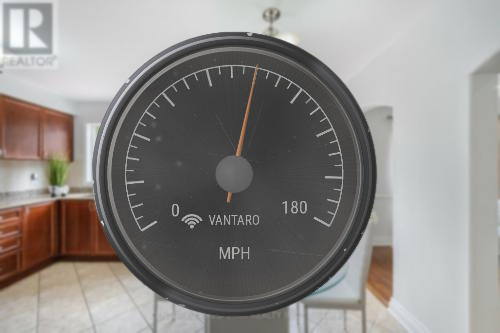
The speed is 100mph
